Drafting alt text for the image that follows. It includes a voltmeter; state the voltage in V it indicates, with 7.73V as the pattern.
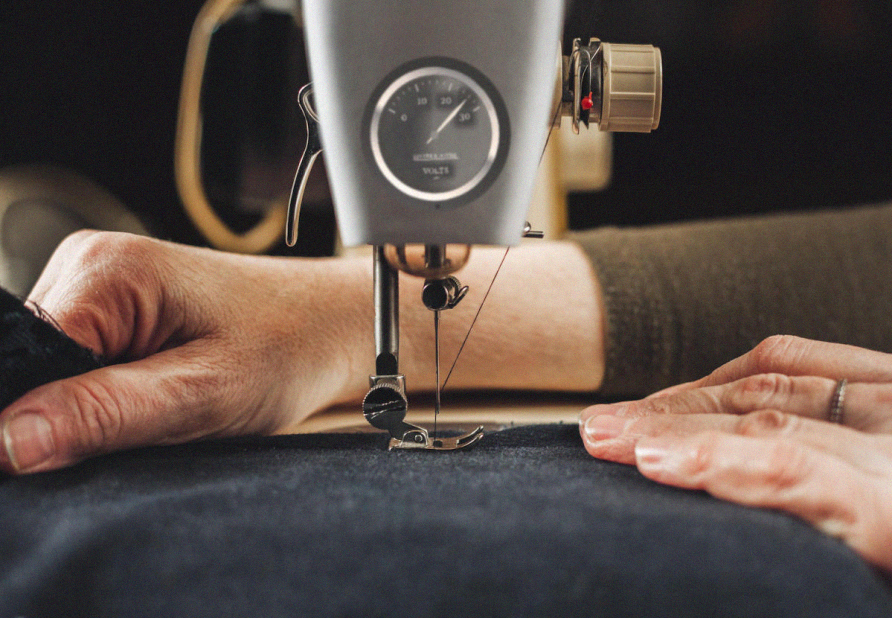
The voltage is 26V
